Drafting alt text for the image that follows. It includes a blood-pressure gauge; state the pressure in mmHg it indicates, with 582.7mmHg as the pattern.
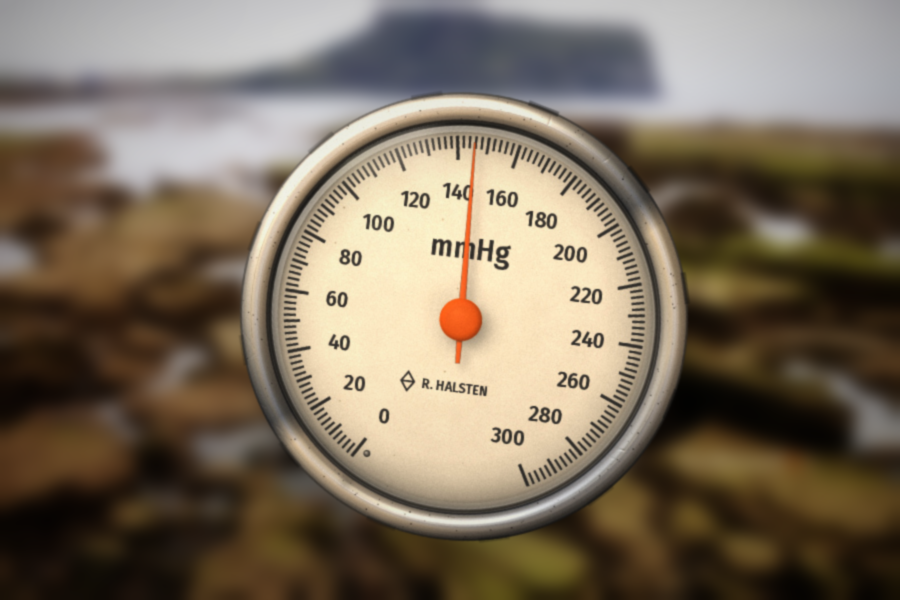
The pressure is 146mmHg
